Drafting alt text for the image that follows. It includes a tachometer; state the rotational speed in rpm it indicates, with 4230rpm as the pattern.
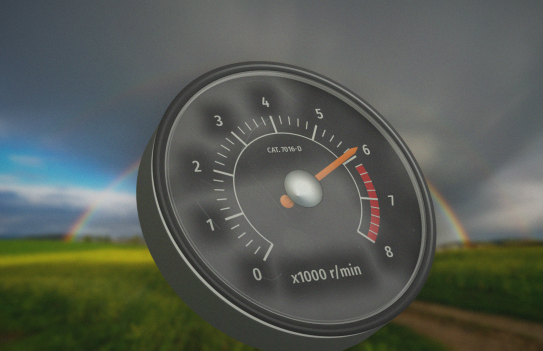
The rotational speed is 5900rpm
